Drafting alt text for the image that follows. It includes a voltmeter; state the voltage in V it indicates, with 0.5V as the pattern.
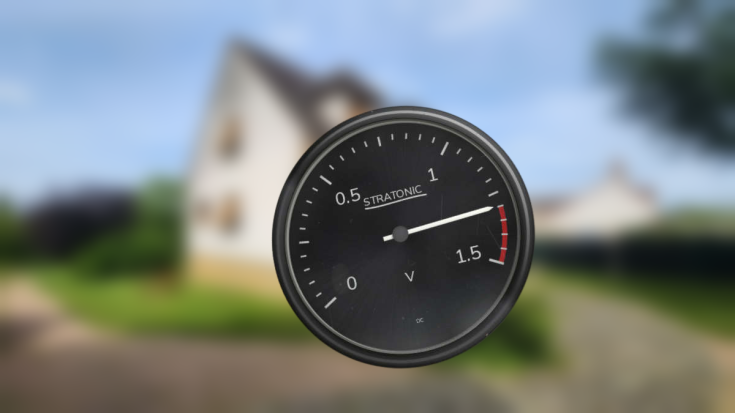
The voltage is 1.3V
